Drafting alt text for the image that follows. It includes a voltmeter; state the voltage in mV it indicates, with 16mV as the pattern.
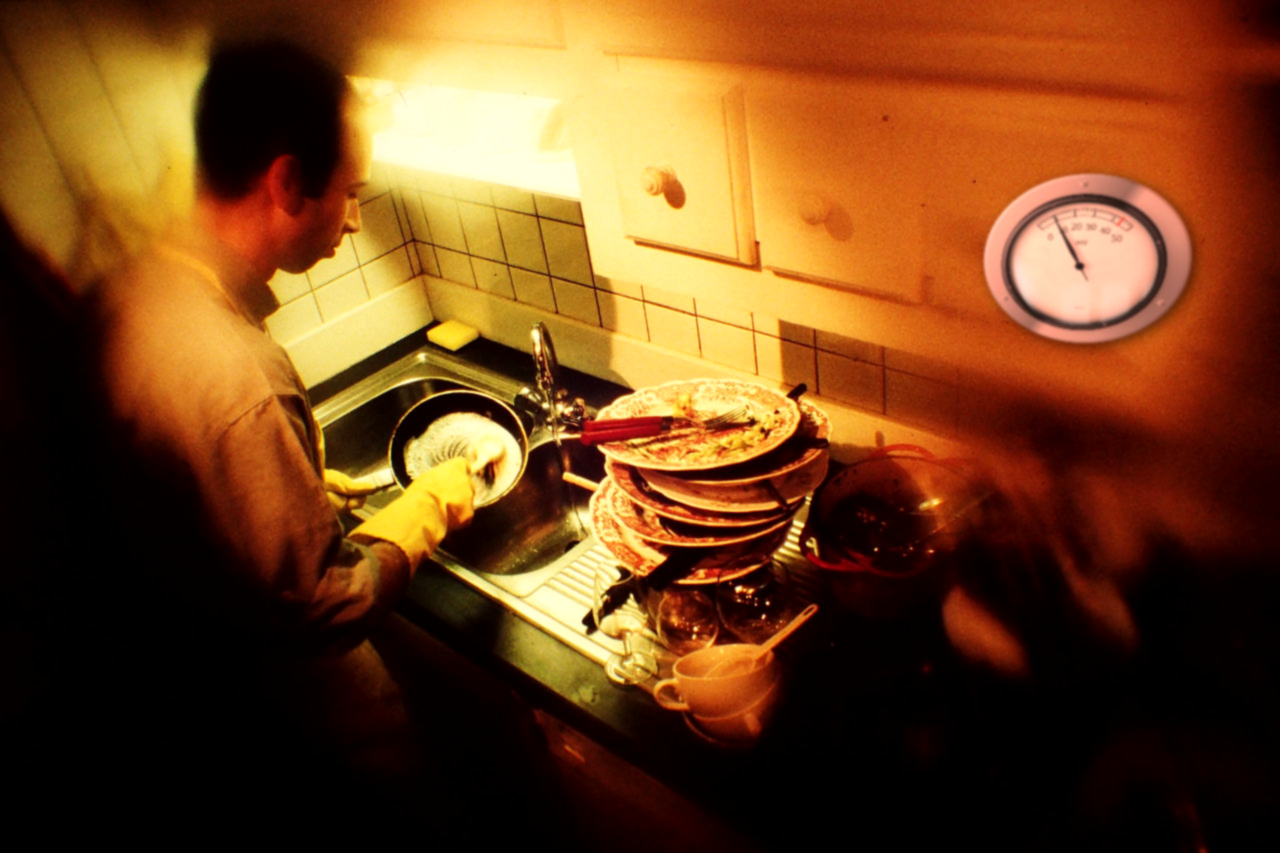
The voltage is 10mV
